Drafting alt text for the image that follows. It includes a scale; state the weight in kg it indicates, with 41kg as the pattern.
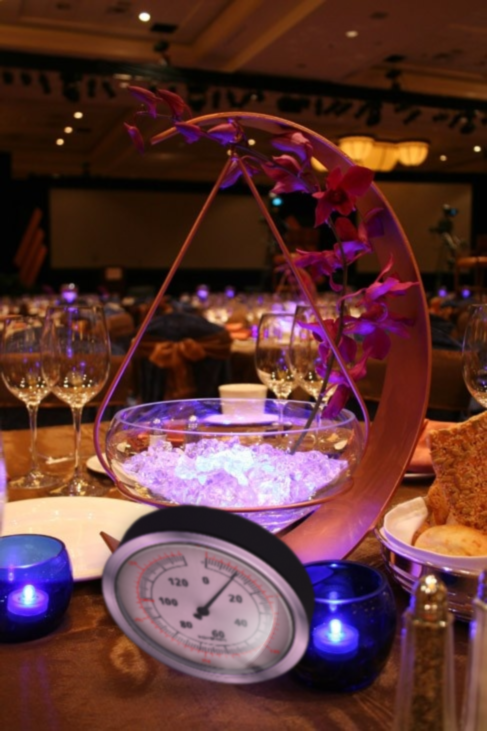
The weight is 10kg
